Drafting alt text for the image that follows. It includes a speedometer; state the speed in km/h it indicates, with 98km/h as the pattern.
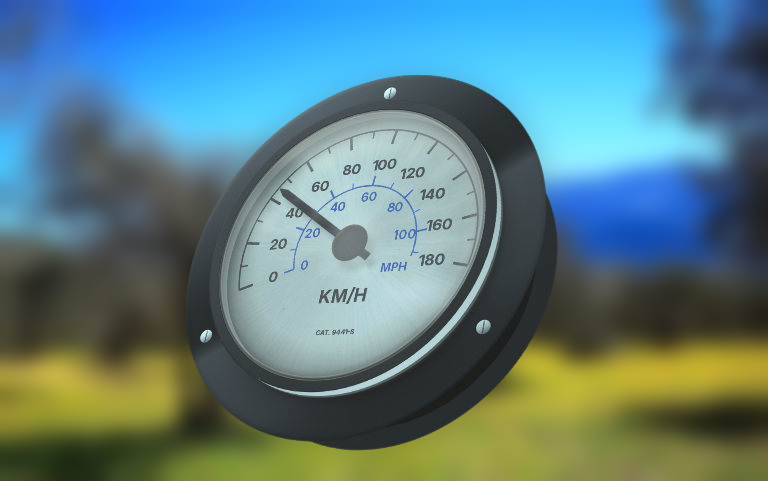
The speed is 45km/h
